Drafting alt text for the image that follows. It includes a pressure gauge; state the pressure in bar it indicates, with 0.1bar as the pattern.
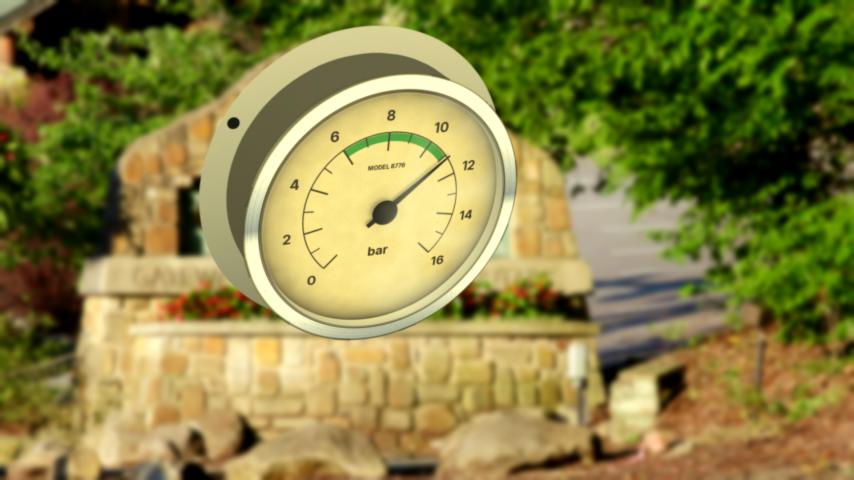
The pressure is 11bar
